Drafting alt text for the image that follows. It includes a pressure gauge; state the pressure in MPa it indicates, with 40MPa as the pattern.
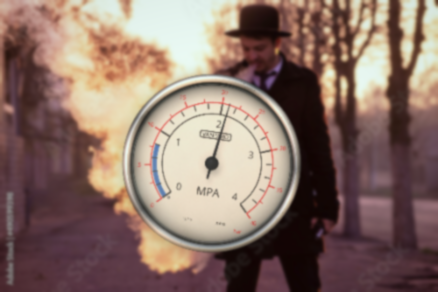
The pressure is 2.1MPa
